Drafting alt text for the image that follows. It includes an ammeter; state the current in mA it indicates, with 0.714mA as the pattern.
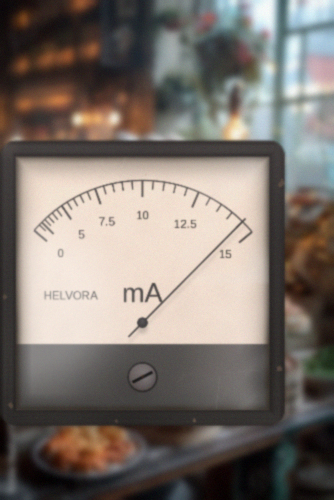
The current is 14.5mA
